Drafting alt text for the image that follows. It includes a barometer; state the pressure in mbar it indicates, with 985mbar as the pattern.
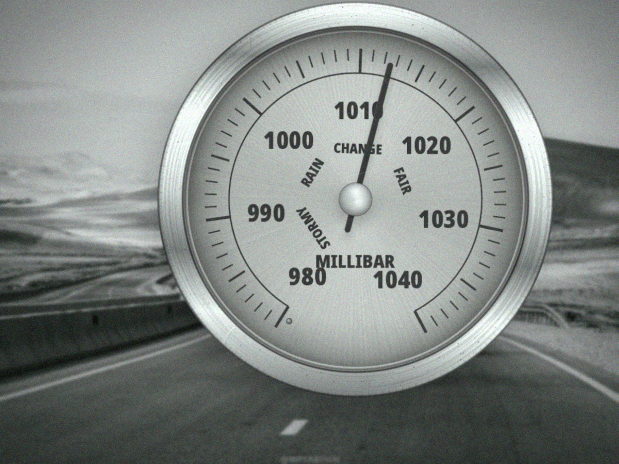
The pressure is 1012.5mbar
